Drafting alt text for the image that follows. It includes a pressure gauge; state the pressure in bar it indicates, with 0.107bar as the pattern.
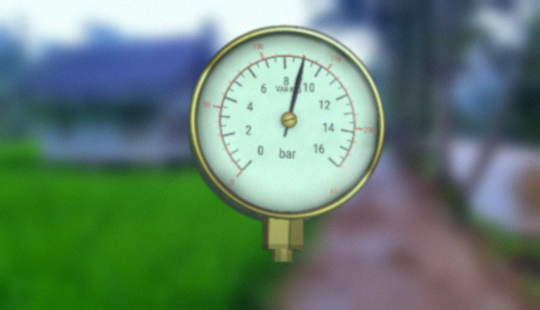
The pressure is 9bar
